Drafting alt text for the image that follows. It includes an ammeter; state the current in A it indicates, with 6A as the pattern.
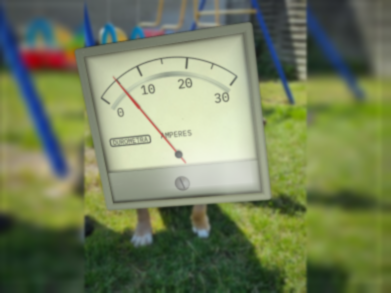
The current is 5A
